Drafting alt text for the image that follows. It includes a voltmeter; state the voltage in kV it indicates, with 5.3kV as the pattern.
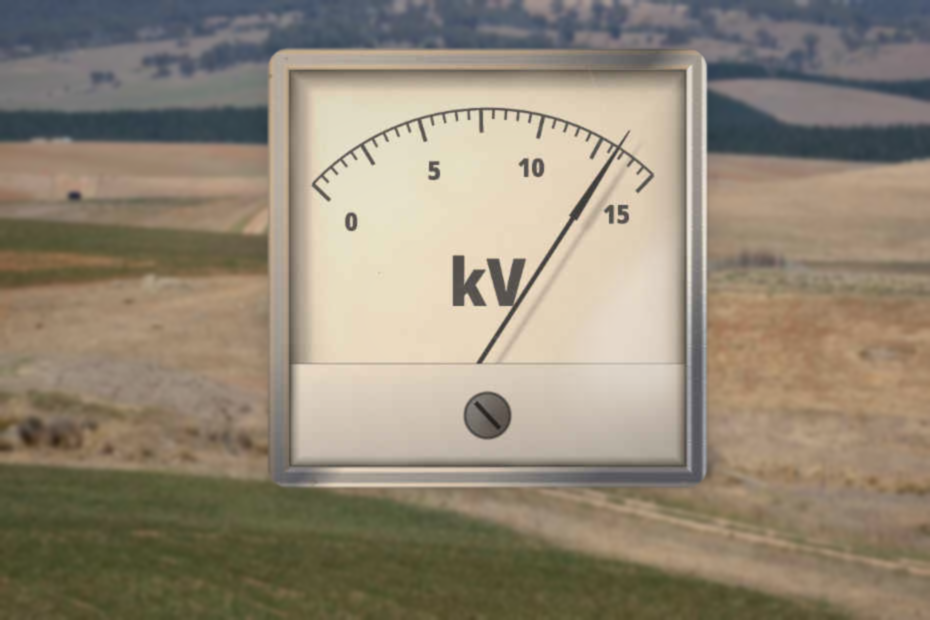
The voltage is 13.25kV
